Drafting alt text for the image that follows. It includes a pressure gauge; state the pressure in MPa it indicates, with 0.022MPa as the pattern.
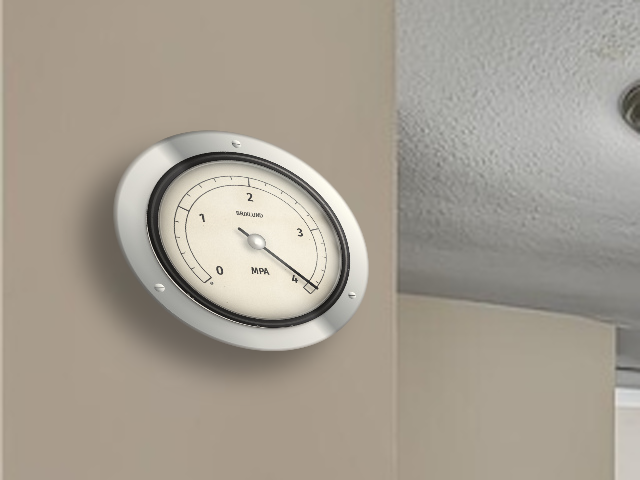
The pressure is 3.9MPa
